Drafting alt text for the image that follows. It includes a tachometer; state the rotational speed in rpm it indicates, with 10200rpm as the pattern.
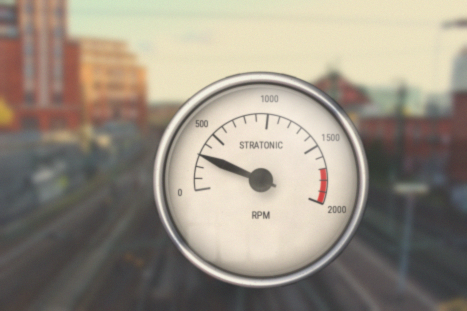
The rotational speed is 300rpm
